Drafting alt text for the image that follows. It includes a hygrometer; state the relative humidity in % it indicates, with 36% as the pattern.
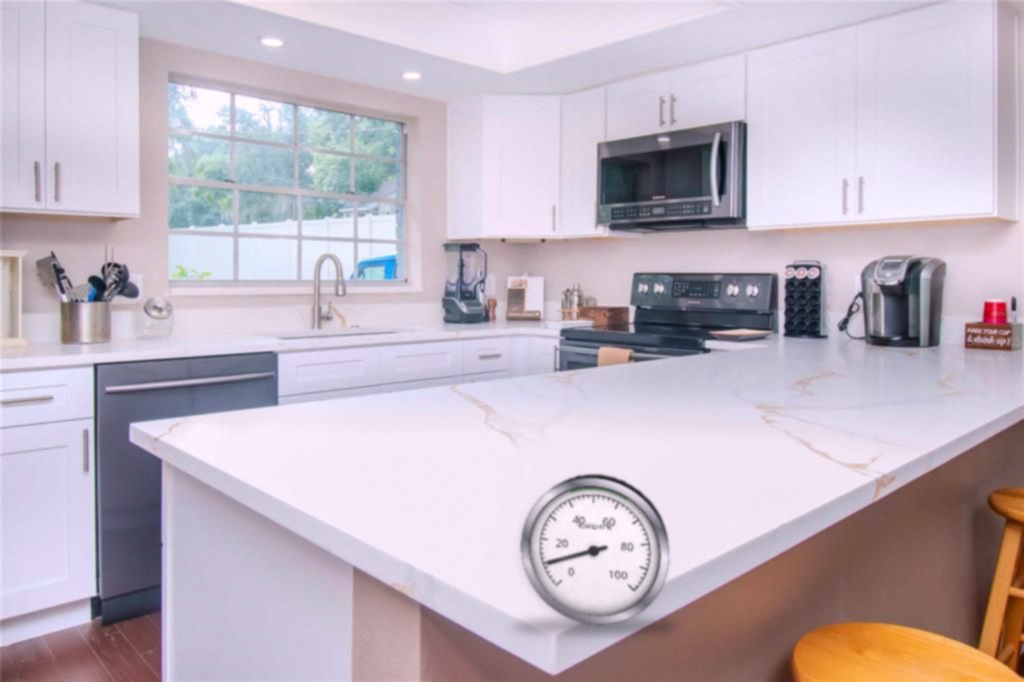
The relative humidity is 10%
